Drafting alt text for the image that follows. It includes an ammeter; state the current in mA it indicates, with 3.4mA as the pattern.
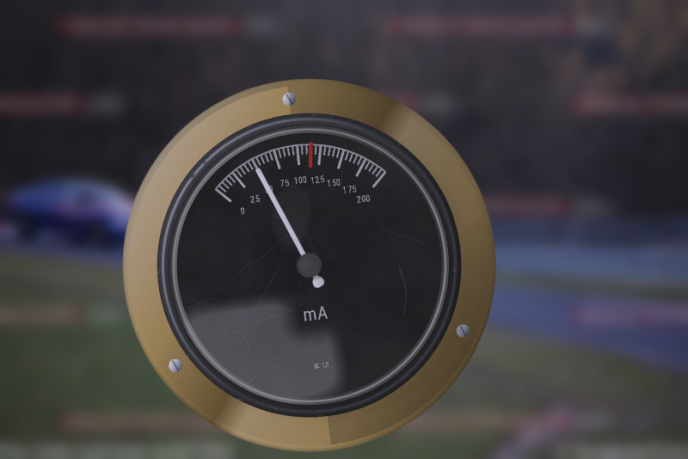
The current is 50mA
